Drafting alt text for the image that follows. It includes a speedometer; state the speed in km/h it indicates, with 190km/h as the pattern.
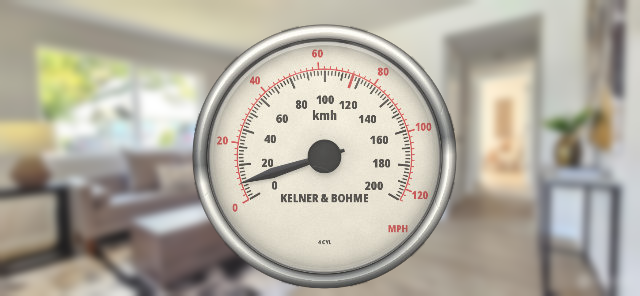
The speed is 10km/h
